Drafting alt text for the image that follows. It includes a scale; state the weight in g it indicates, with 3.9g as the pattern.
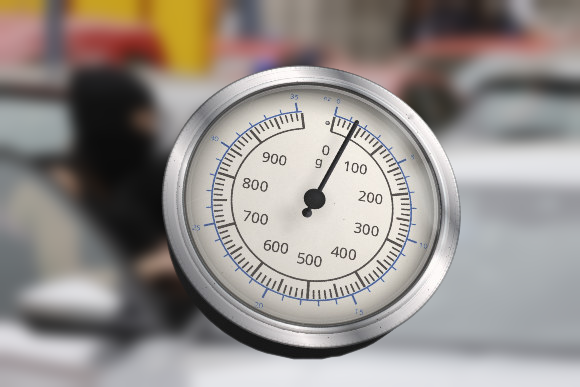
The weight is 40g
